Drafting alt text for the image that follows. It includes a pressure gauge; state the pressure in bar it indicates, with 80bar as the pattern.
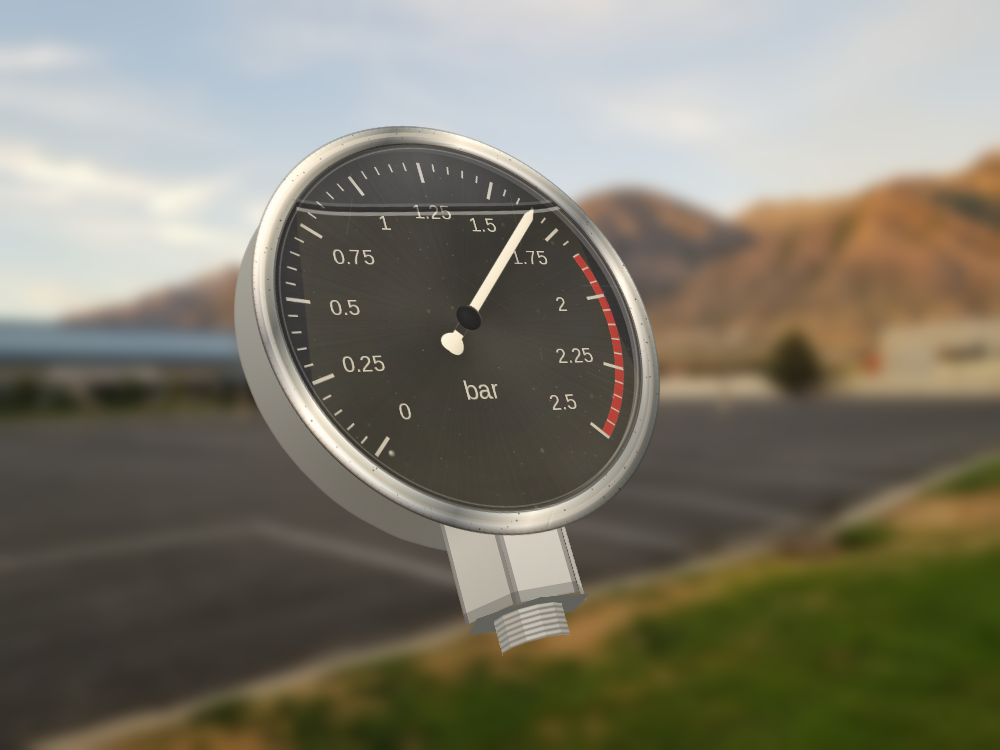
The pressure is 1.65bar
